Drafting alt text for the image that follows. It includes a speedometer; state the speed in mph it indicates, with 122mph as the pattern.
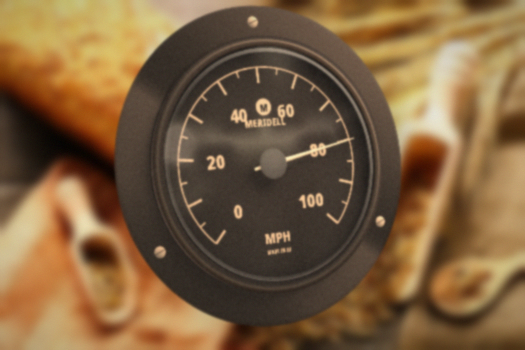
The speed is 80mph
